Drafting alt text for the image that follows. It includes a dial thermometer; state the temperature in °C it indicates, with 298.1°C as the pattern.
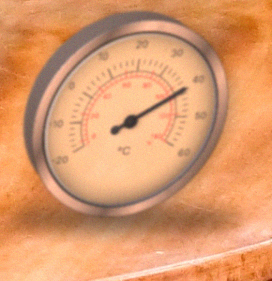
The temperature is 40°C
